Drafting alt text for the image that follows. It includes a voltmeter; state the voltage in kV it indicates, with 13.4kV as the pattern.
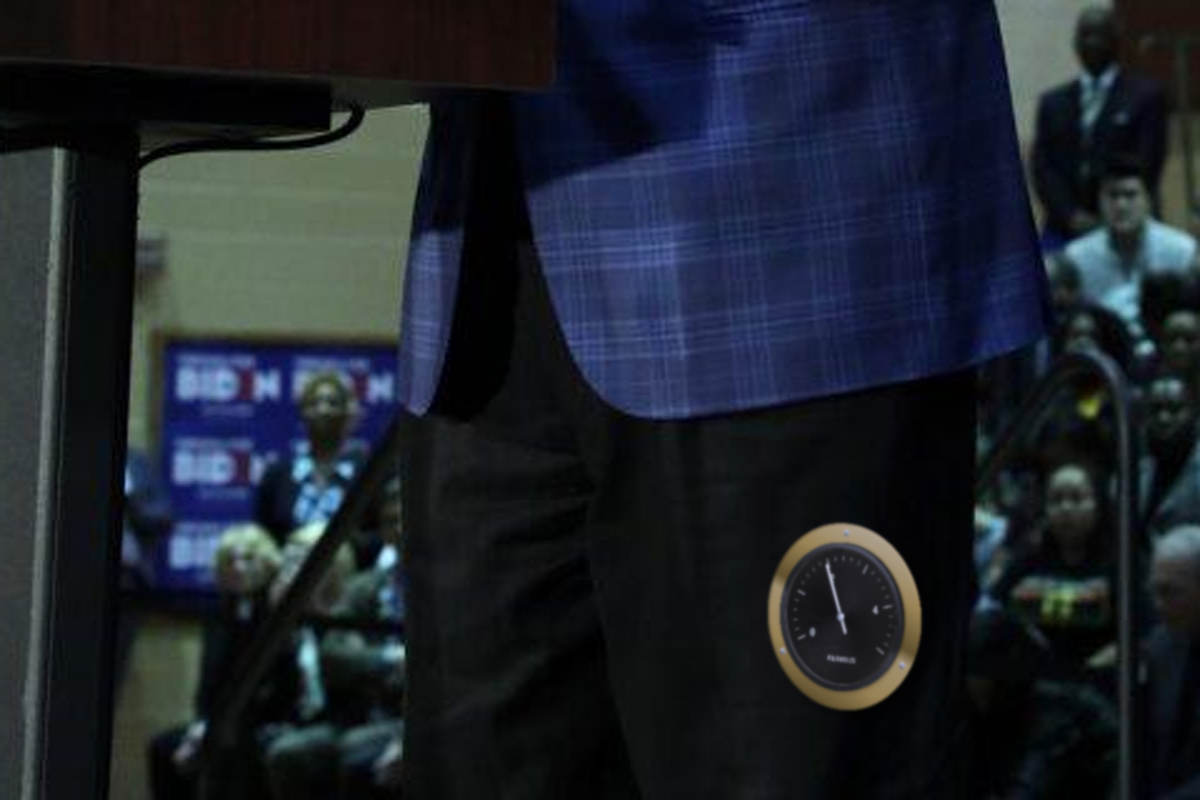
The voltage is 2kV
